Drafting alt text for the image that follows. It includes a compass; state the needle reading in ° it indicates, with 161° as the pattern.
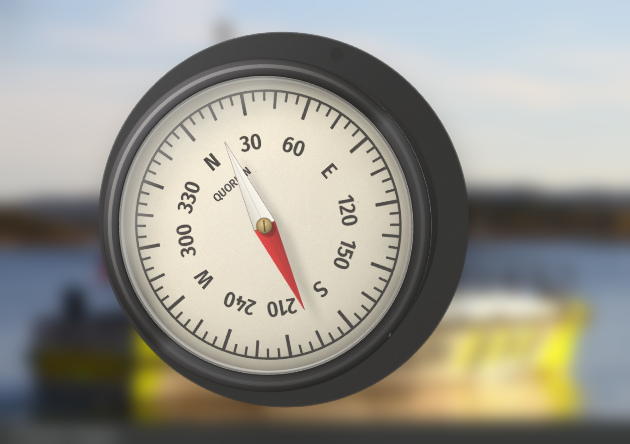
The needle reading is 195°
